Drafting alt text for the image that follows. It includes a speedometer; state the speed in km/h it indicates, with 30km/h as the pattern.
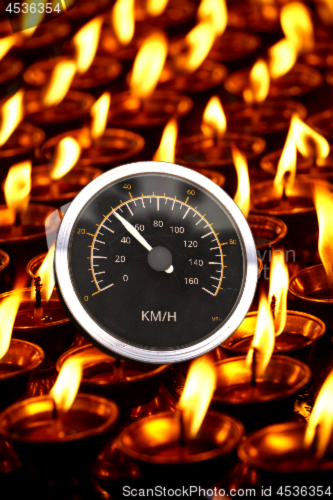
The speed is 50km/h
